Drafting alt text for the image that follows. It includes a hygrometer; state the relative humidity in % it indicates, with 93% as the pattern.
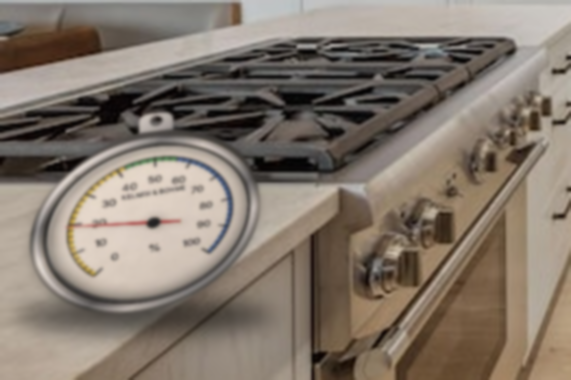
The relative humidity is 20%
